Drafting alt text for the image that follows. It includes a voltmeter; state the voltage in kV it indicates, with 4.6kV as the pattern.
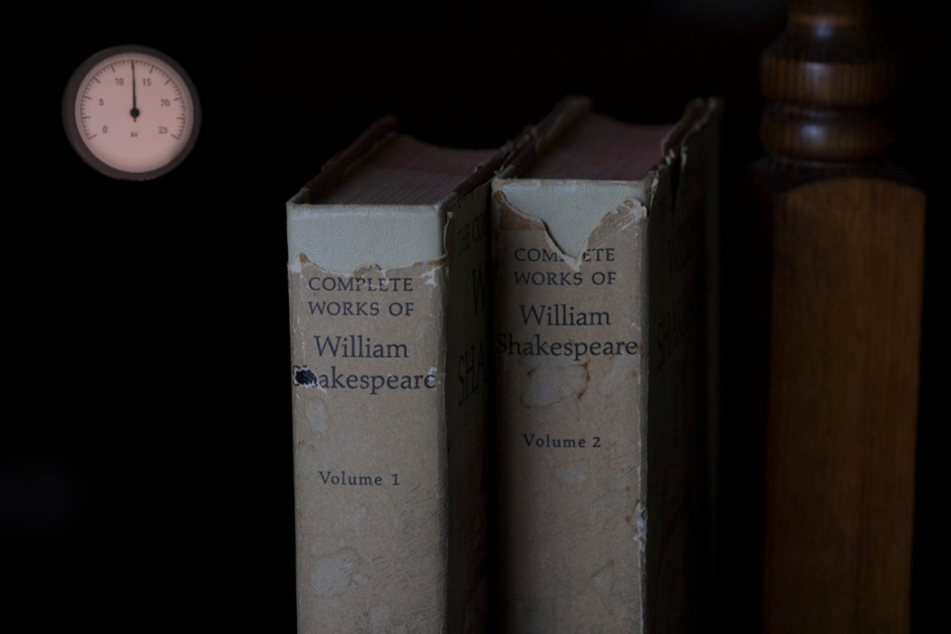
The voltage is 12.5kV
